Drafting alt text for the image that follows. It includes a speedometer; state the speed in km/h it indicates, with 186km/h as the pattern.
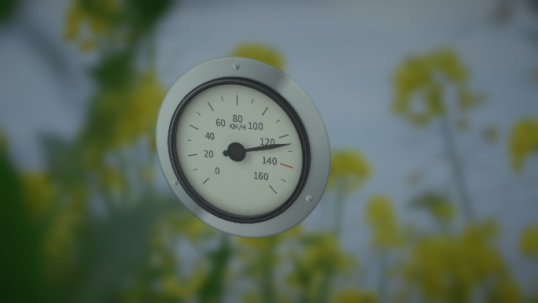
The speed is 125km/h
